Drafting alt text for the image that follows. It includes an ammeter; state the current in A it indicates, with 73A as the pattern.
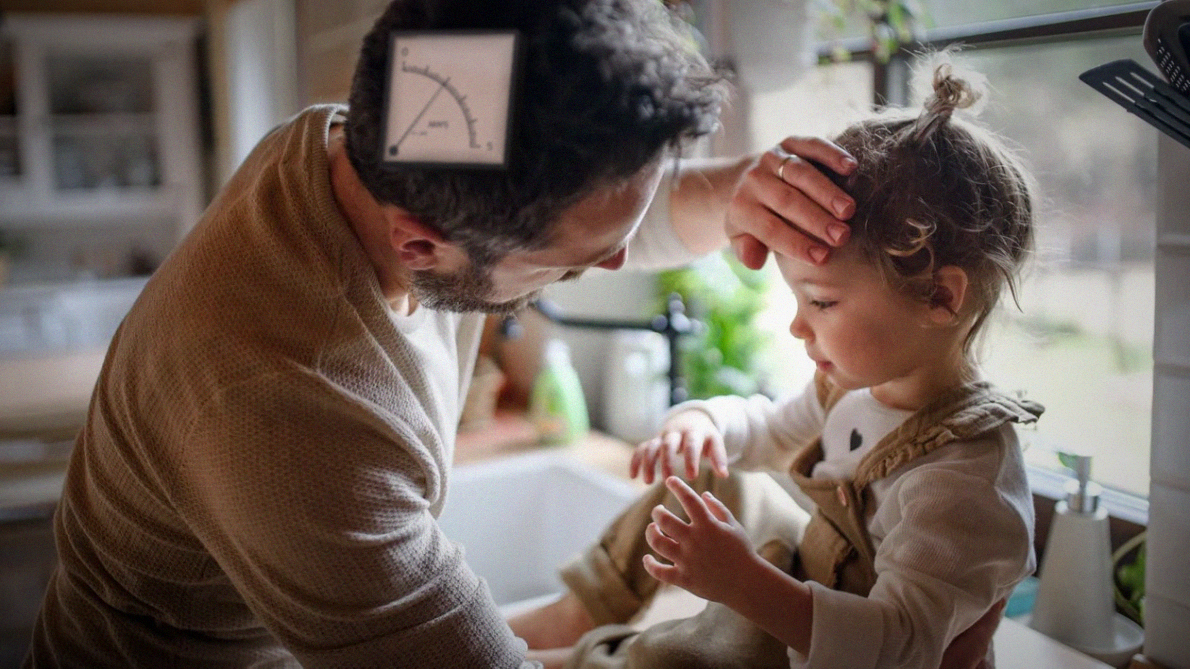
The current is 2A
